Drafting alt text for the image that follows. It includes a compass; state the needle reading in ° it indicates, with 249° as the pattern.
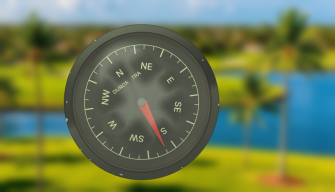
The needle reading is 190°
